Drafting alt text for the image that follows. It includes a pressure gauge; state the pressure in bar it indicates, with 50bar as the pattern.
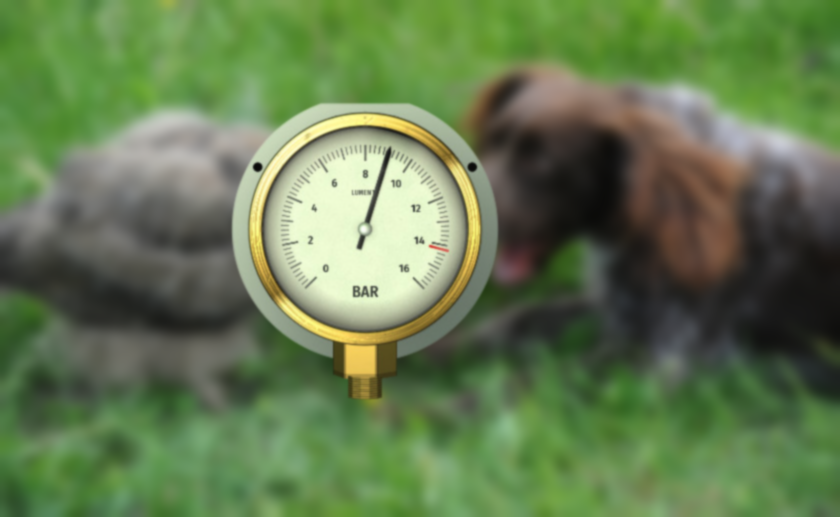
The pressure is 9bar
